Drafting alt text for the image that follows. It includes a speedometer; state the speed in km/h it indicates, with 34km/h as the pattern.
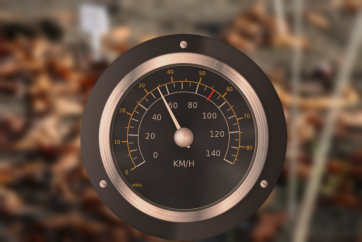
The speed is 55km/h
